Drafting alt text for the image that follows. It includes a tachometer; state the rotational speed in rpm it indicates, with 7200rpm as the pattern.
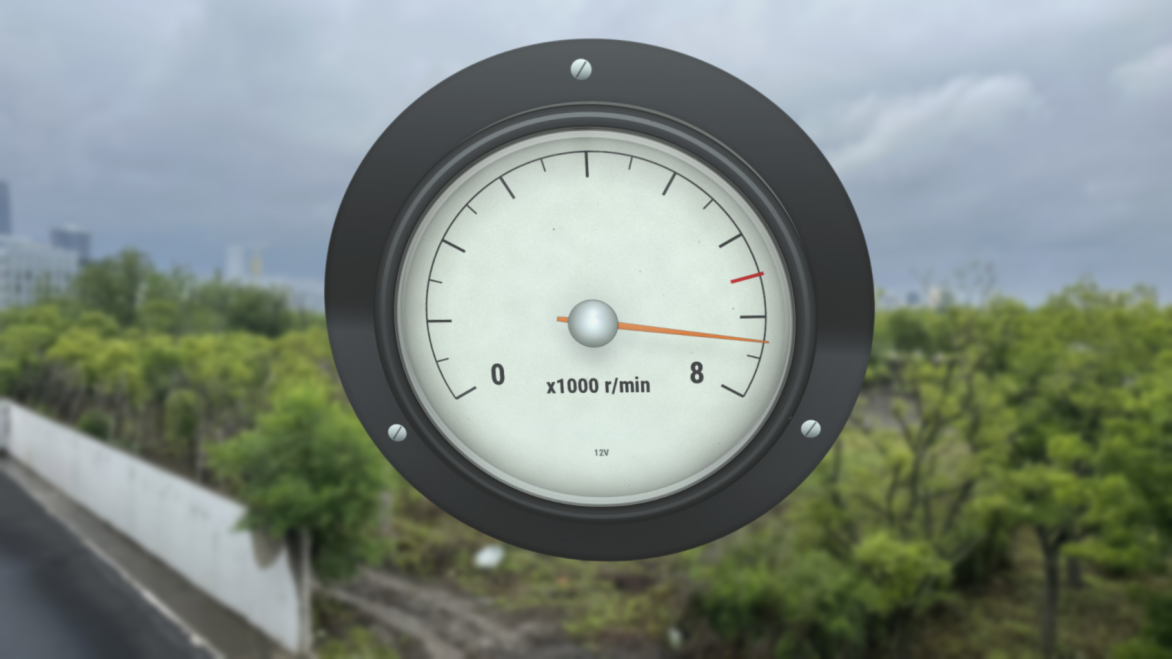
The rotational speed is 7250rpm
